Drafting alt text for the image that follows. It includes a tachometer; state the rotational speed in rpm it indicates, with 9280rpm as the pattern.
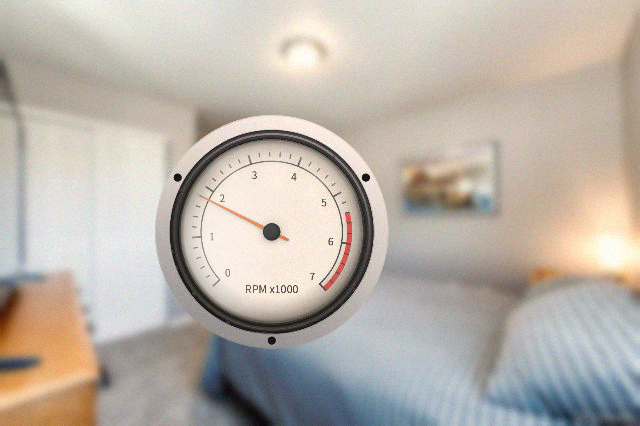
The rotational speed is 1800rpm
